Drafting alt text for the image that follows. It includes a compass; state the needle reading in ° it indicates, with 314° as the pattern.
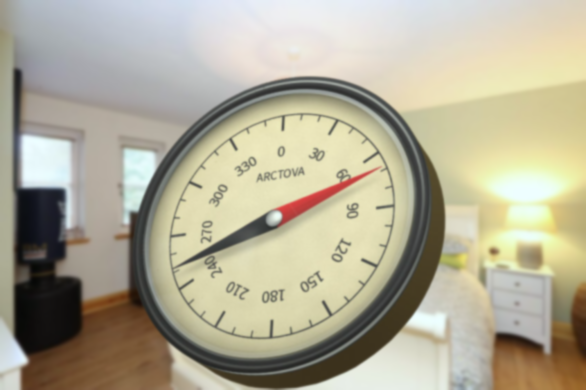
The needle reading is 70°
